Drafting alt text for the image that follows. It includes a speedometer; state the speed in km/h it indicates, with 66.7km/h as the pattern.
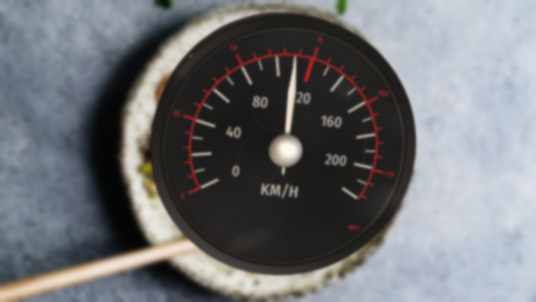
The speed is 110km/h
